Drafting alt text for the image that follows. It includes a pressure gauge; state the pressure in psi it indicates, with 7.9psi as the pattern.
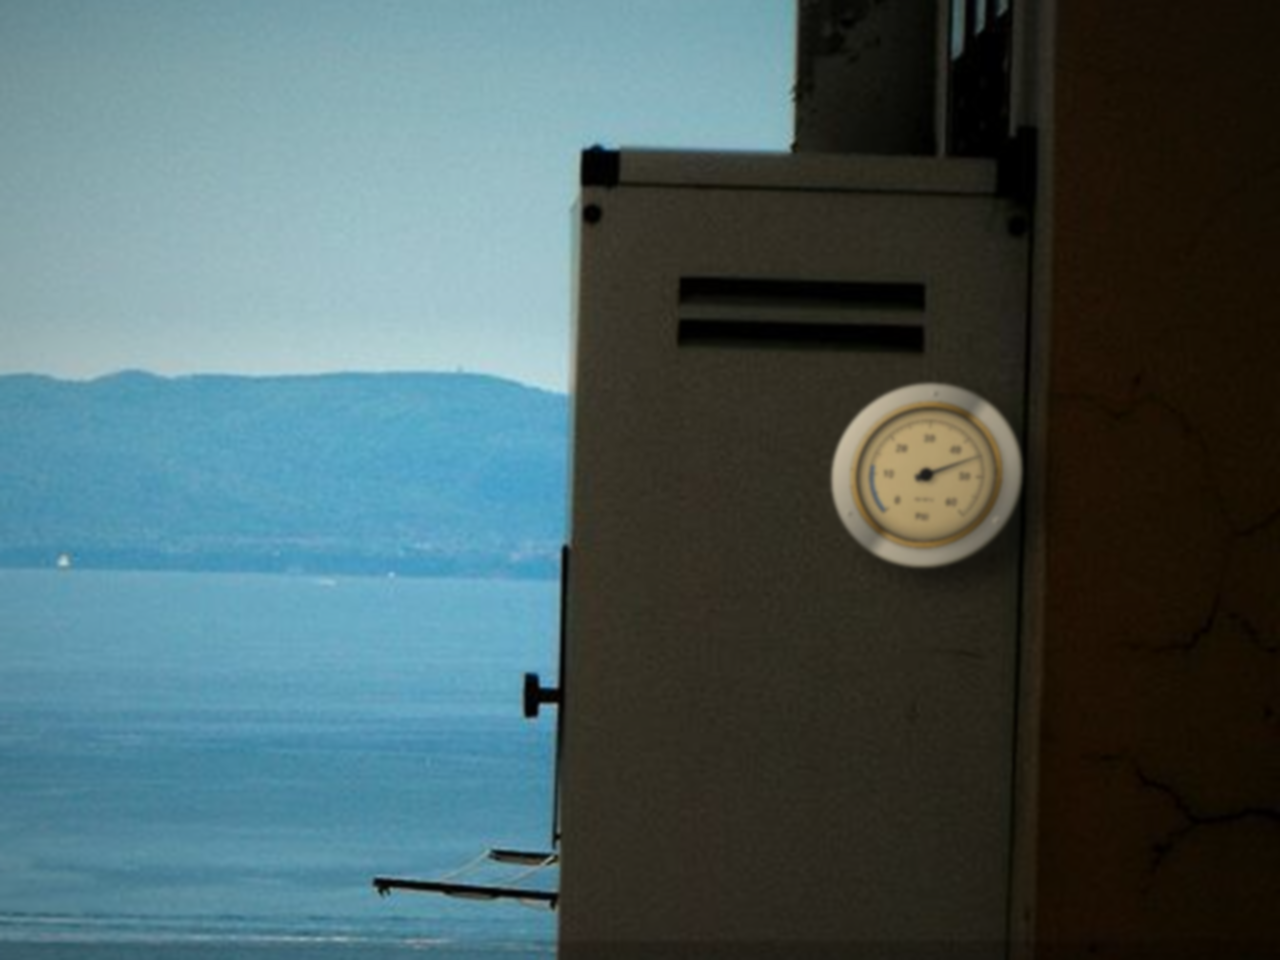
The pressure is 45psi
